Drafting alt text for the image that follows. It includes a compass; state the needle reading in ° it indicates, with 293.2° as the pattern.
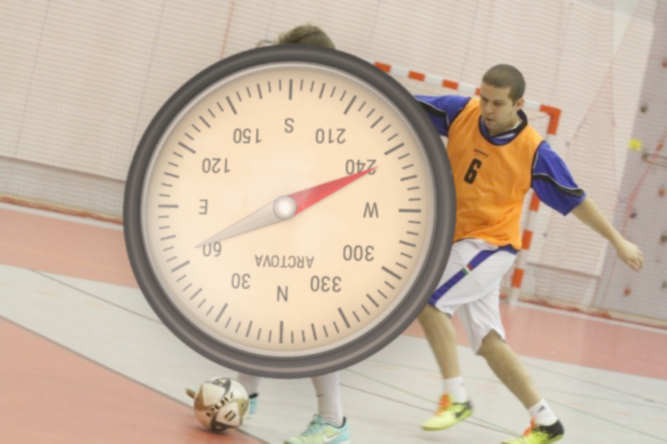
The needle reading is 245°
